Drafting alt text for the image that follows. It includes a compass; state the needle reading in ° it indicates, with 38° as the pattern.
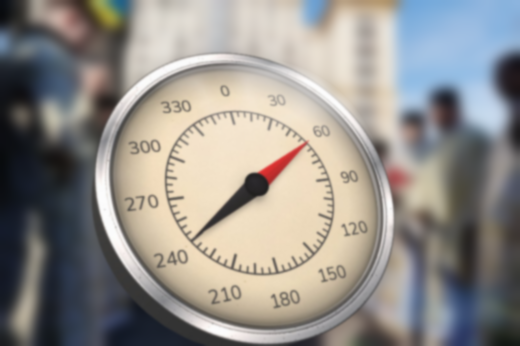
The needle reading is 60°
